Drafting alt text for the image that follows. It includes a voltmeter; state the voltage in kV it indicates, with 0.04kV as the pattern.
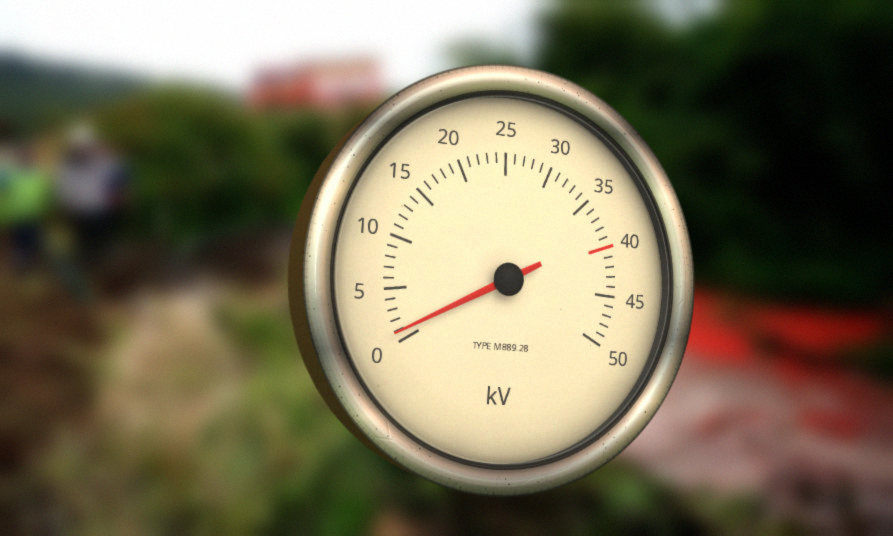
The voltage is 1kV
